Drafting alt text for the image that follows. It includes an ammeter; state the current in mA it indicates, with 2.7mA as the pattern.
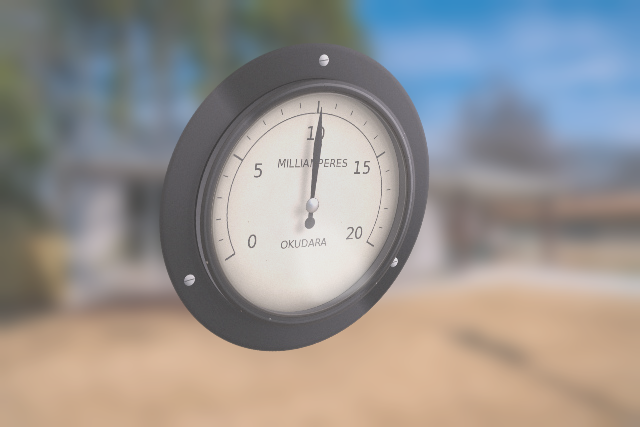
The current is 10mA
